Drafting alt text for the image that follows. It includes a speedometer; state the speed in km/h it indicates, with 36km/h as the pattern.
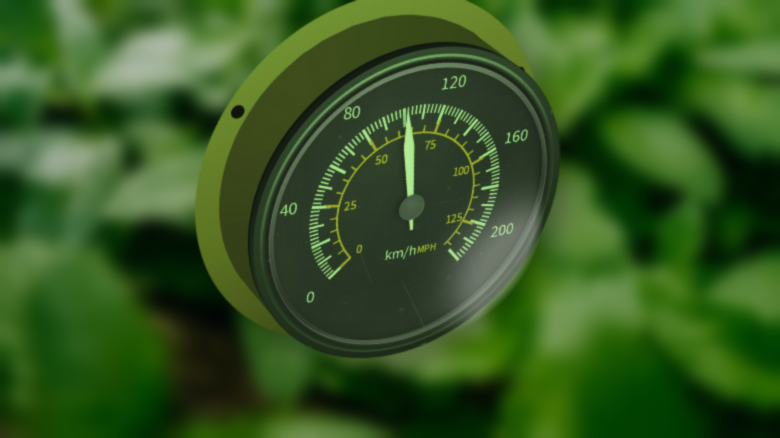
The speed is 100km/h
